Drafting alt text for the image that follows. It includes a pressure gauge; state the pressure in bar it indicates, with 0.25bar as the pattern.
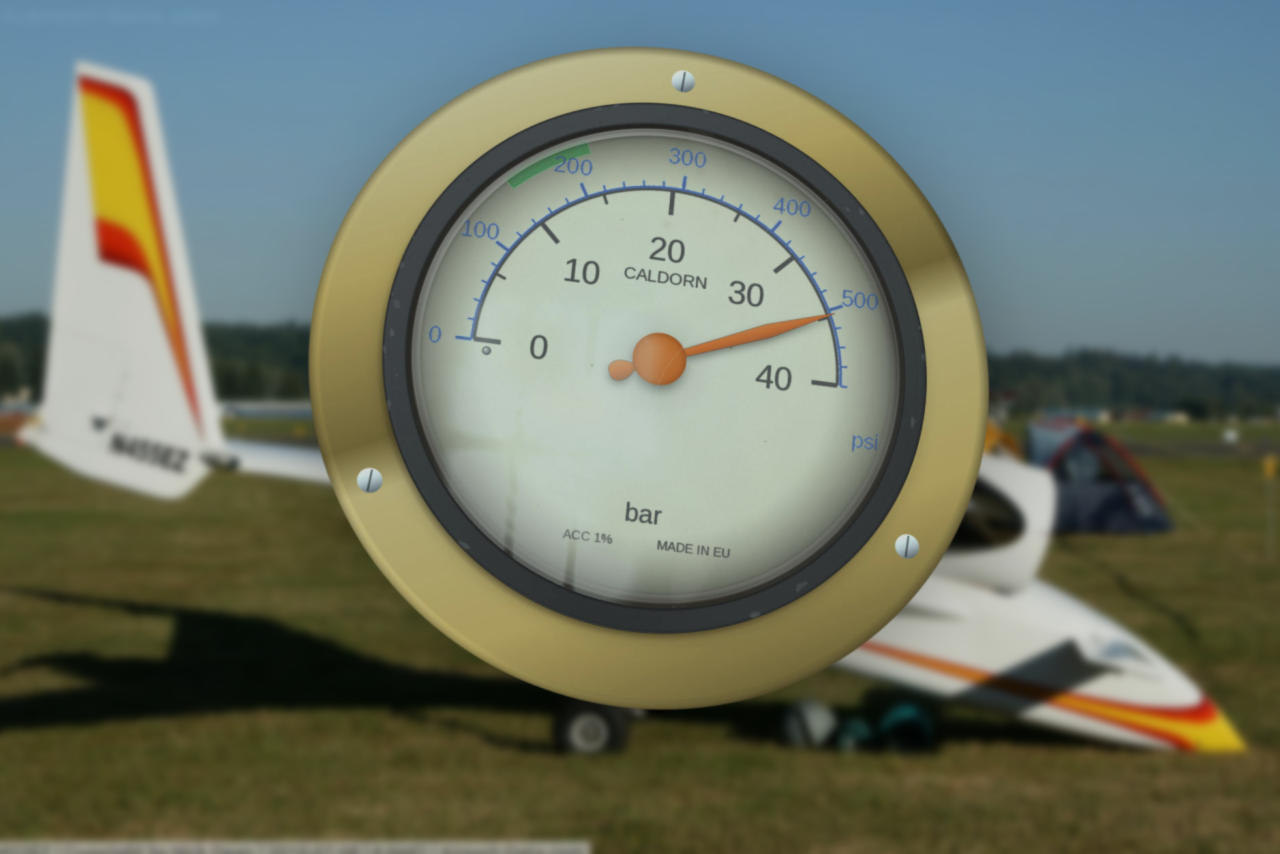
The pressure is 35bar
